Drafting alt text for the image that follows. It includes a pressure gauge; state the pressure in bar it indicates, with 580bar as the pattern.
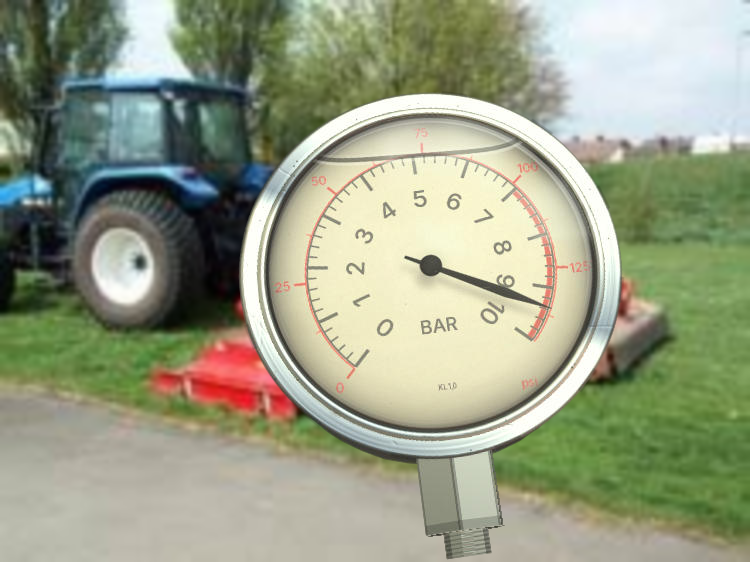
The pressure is 9.4bar
